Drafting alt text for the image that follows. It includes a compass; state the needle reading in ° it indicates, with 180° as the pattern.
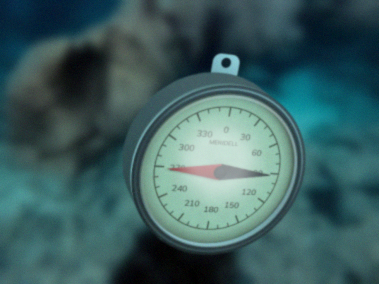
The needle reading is 270°
